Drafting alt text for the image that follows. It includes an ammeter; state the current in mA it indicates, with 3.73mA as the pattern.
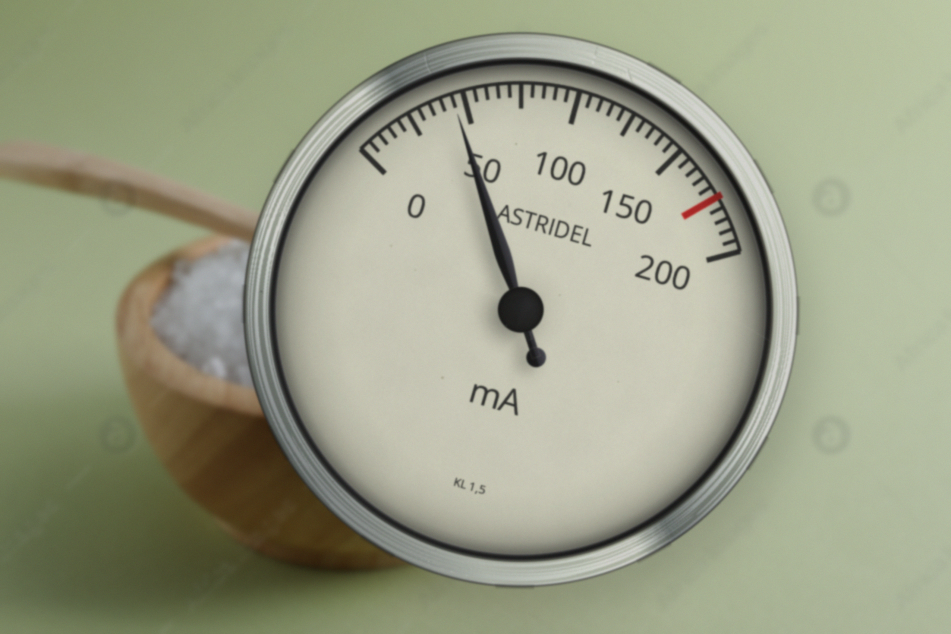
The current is 45mA
